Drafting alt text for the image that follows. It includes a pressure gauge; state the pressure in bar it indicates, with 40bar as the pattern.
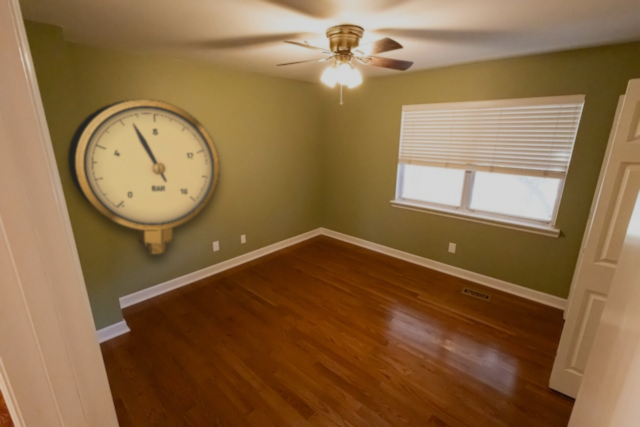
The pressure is 6.5bar
